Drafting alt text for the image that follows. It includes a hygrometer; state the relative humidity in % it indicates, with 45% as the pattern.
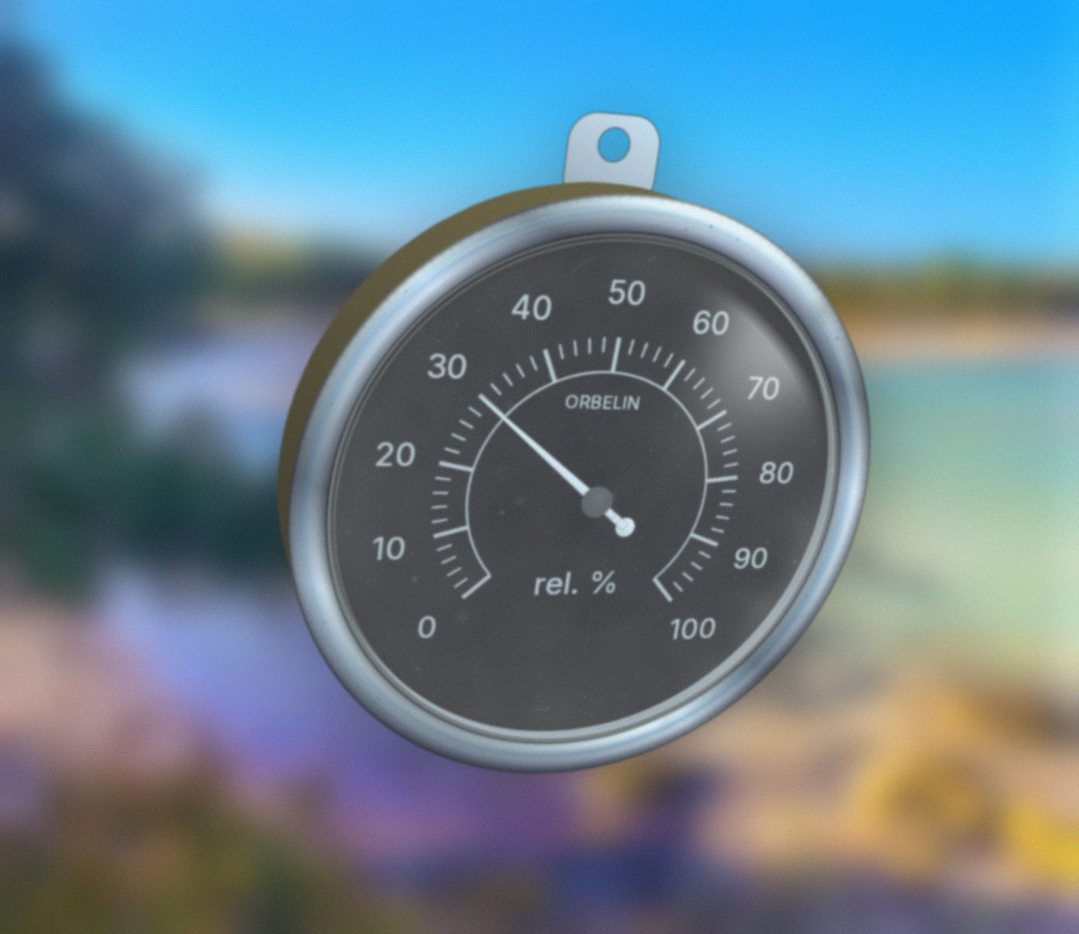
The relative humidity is 30%
